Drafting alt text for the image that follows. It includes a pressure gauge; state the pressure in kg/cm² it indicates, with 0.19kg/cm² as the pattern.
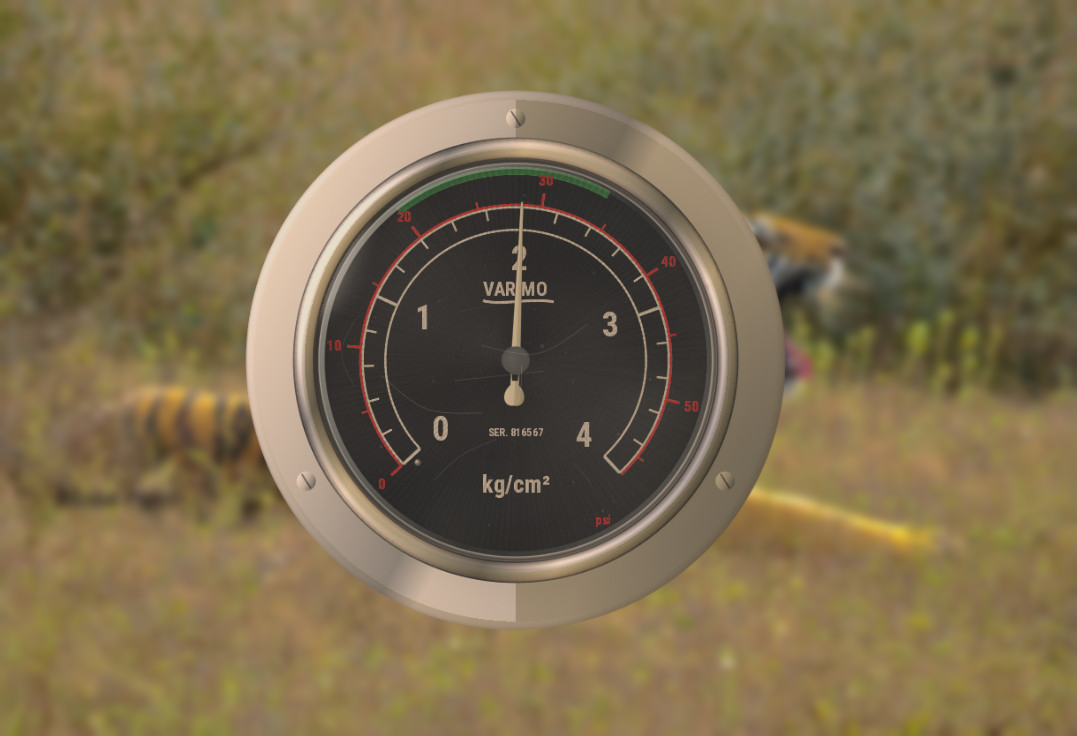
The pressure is 2kg/cm²
